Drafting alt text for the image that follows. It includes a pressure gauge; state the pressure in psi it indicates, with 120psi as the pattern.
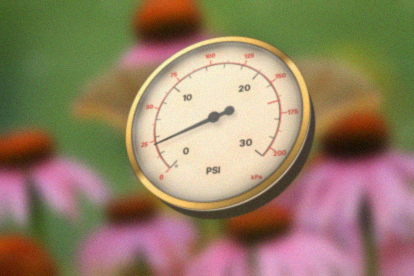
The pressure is 3psi
